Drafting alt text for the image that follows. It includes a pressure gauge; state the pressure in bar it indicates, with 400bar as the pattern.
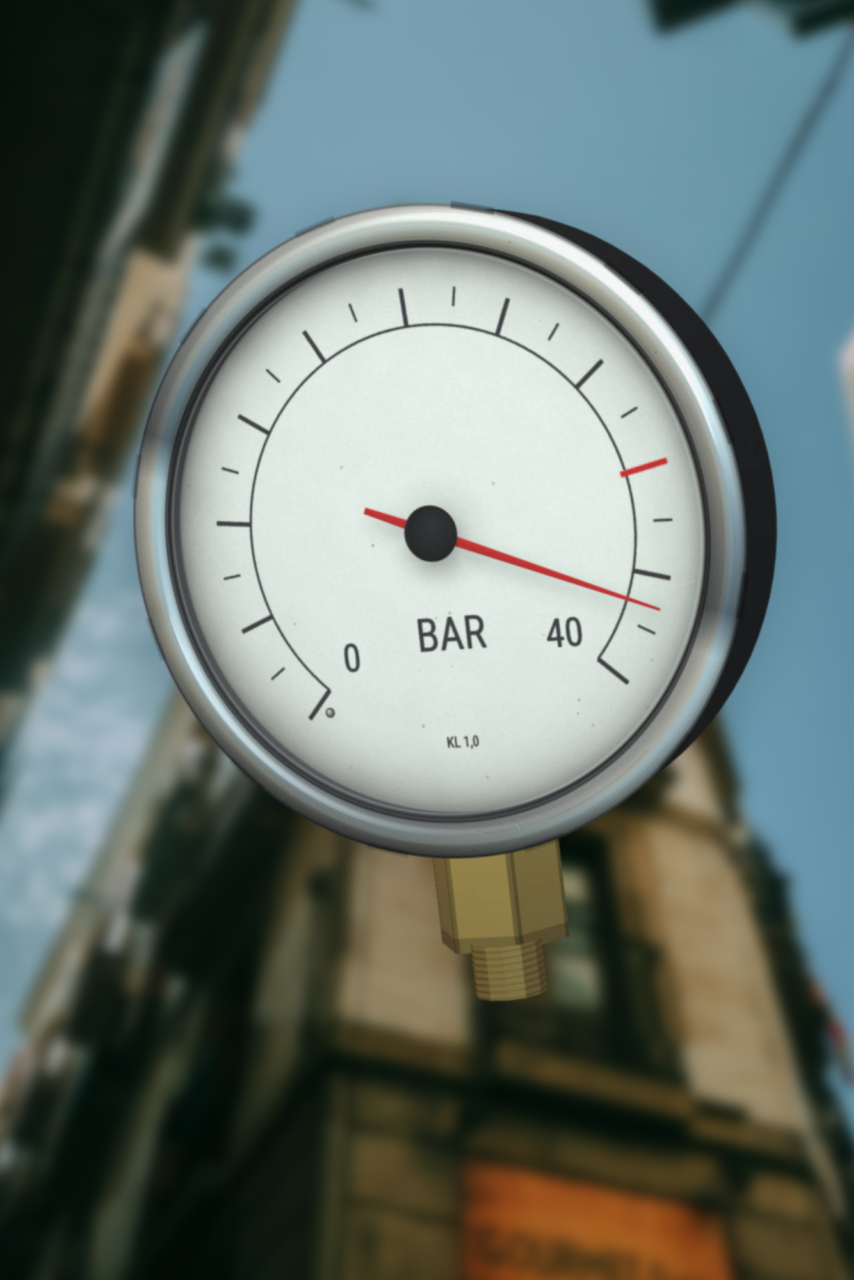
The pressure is 37bar
